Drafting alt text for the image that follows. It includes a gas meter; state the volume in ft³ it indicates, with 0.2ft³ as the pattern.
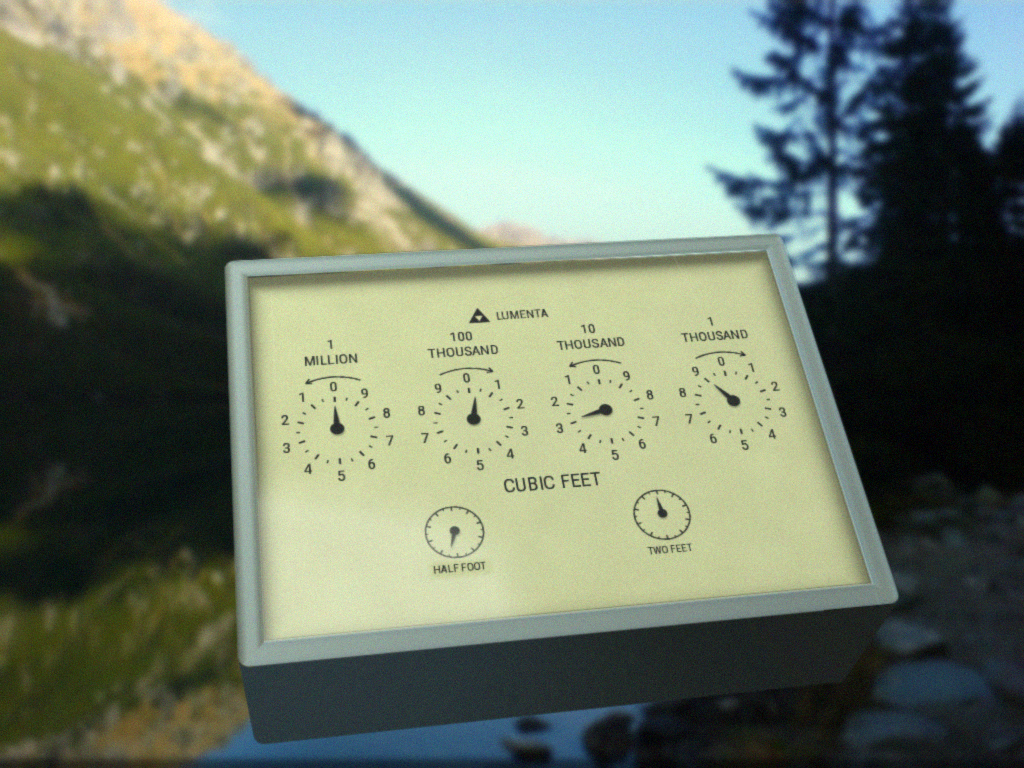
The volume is 2900ft³
